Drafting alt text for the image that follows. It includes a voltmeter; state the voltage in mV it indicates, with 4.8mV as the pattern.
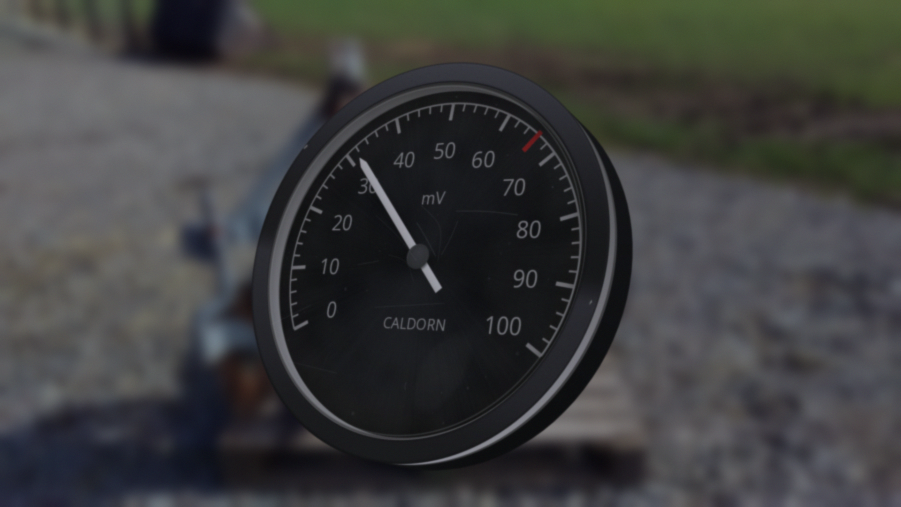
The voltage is 32mV
